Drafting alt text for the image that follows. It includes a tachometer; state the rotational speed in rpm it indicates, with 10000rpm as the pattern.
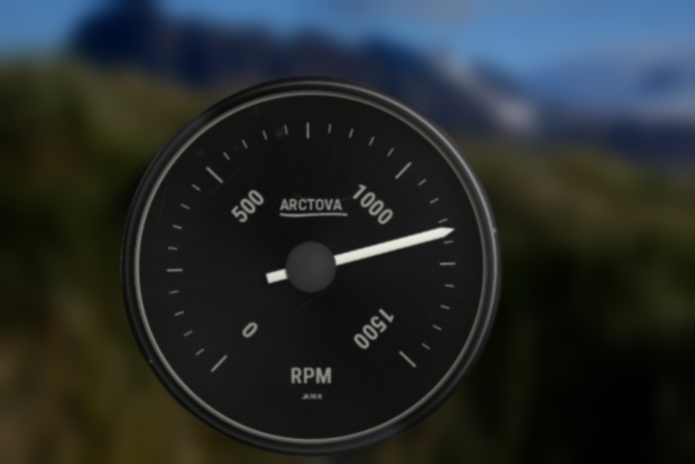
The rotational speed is 1175rpm
